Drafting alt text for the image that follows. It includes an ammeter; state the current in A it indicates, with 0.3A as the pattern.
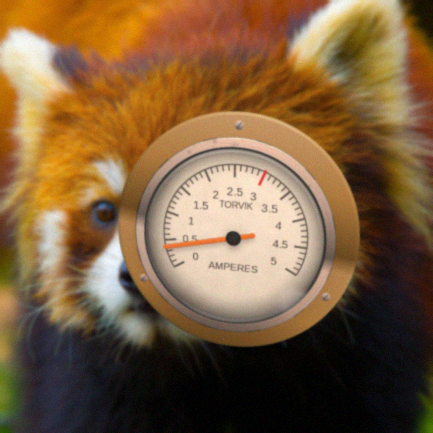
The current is 0.4A
